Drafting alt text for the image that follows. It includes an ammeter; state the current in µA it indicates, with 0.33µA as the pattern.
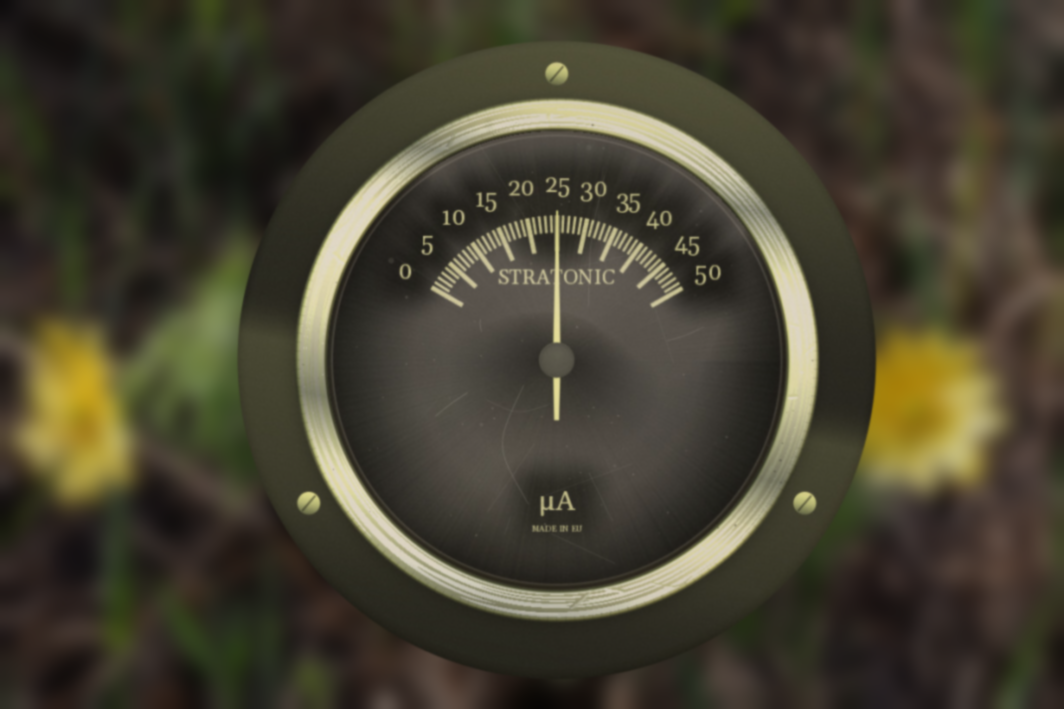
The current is 25µA
